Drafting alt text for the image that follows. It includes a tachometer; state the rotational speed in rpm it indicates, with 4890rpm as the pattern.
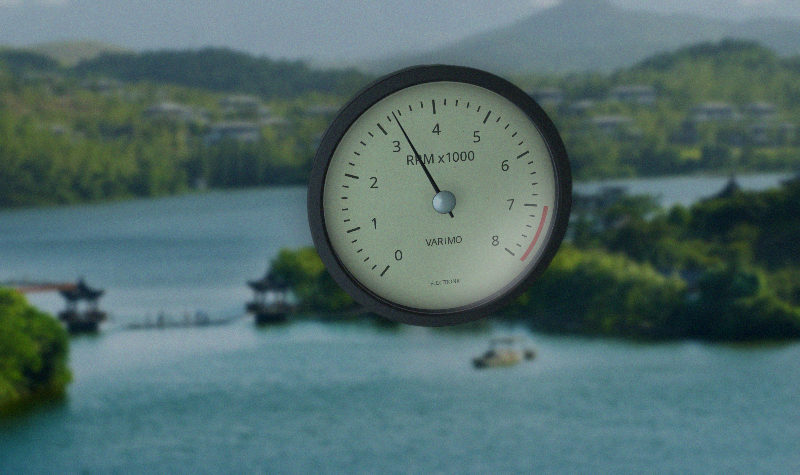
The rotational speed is 3300rpm
